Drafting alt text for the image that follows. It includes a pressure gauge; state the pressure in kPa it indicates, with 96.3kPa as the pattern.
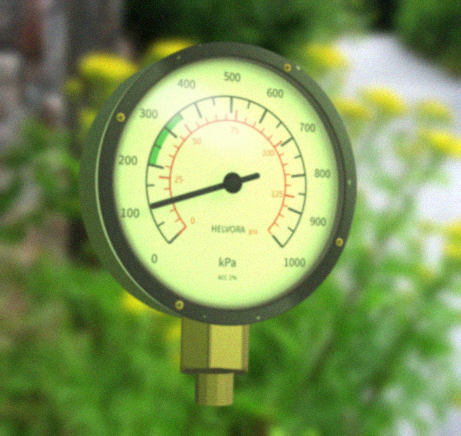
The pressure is 100kPa
